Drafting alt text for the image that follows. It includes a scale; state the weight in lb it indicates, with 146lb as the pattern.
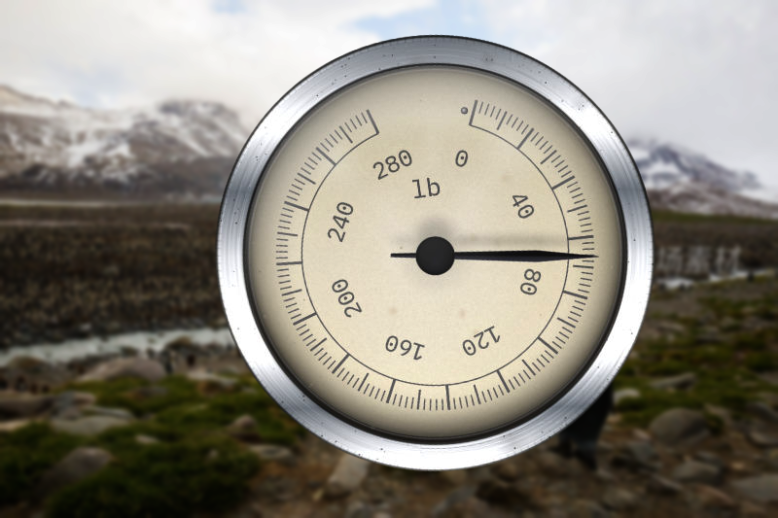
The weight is 66lb
